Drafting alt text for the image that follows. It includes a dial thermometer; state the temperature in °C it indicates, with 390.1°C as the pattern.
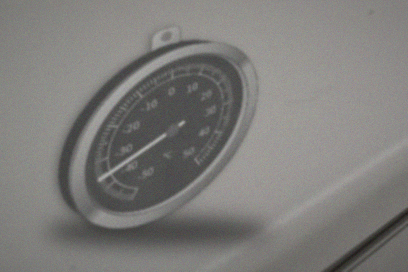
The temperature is -35°C
